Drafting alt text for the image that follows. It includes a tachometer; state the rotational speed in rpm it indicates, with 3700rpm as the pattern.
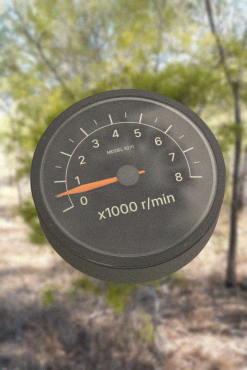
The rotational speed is 500rpm
